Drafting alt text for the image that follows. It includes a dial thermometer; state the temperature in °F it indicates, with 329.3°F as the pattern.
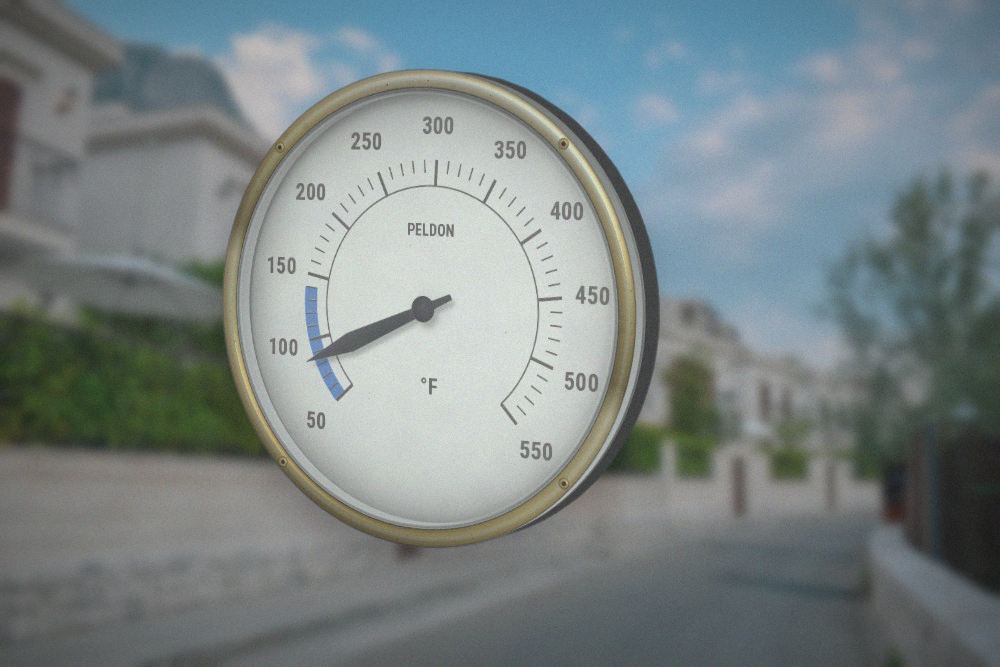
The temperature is 85°F
